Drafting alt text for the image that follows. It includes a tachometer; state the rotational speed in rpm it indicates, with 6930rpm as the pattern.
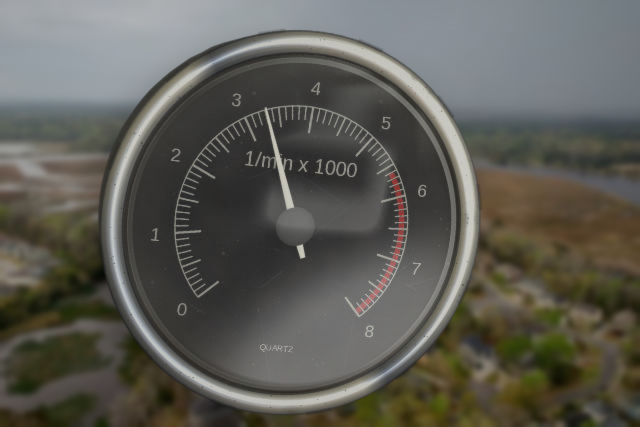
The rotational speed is 3300rpm
